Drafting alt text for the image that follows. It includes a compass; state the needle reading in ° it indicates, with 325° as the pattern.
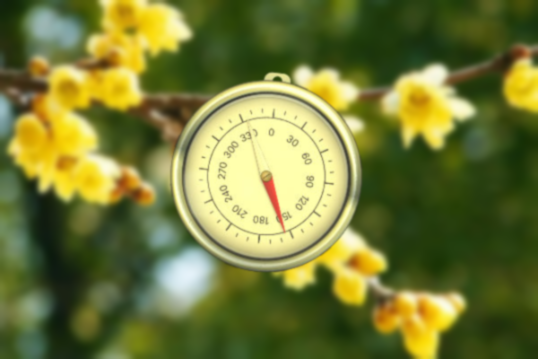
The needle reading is 155°
